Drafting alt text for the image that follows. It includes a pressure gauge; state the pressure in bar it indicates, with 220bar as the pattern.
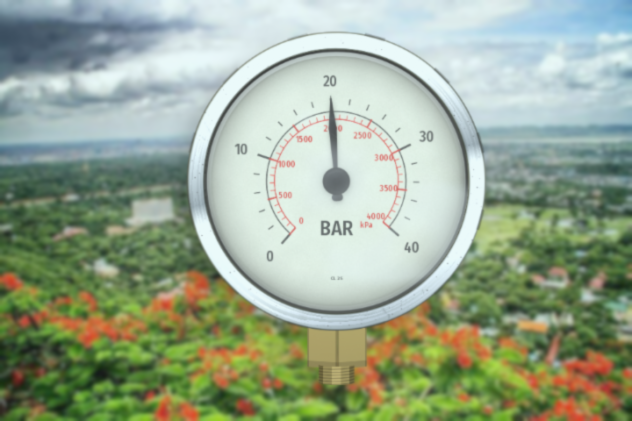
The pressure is 20bar
